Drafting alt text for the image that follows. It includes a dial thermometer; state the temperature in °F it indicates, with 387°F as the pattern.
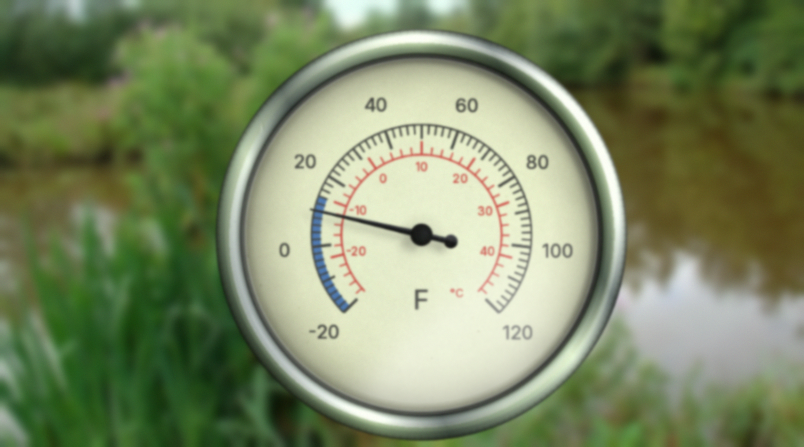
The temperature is 10°F
